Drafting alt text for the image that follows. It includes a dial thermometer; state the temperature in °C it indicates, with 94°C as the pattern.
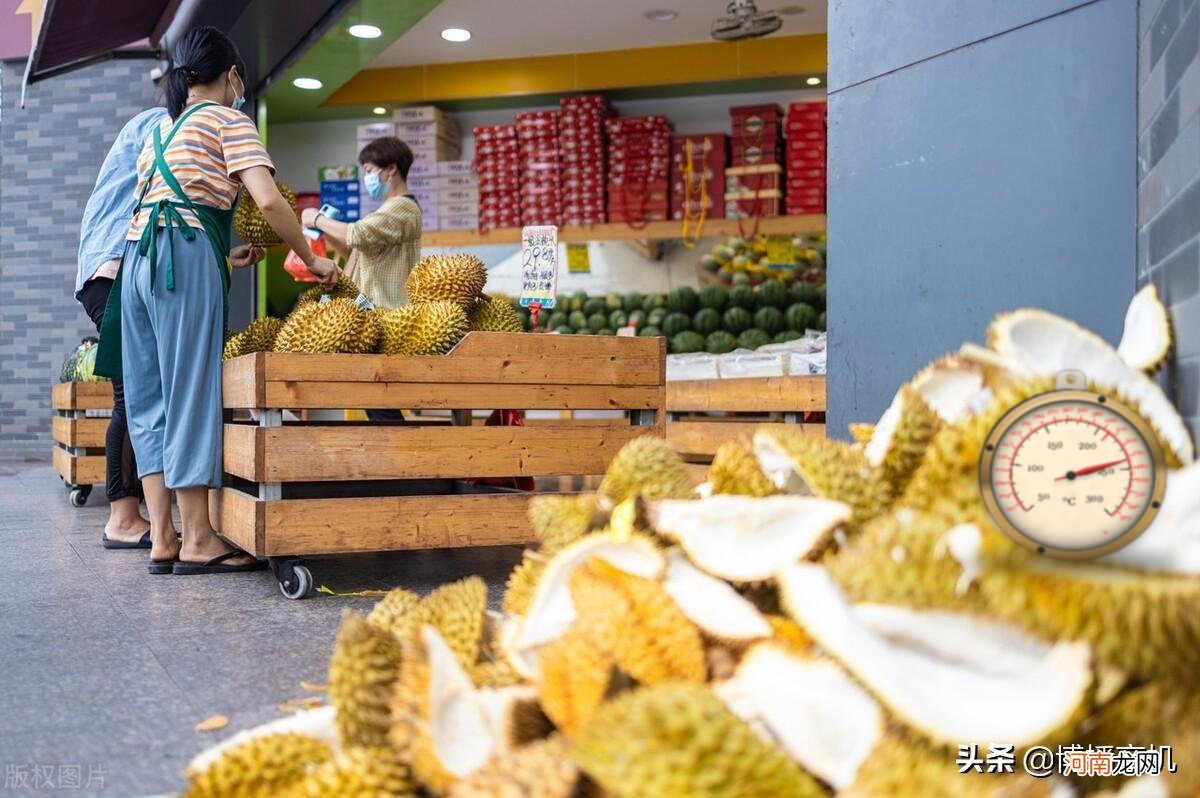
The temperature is 240°C
